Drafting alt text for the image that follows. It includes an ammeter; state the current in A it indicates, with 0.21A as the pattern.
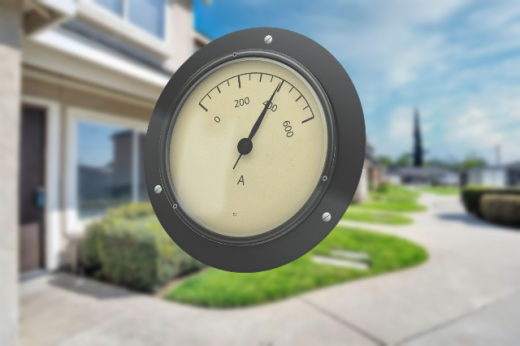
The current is 400A
